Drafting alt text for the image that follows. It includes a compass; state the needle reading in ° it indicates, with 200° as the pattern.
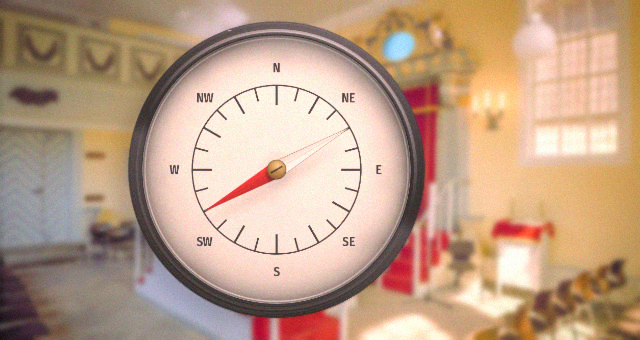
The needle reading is 240°
